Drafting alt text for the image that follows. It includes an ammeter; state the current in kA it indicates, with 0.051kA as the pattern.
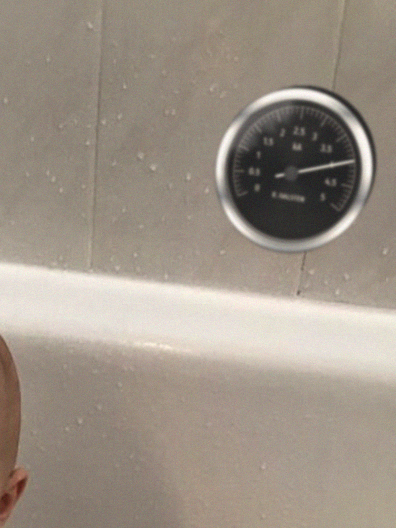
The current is 4kA
